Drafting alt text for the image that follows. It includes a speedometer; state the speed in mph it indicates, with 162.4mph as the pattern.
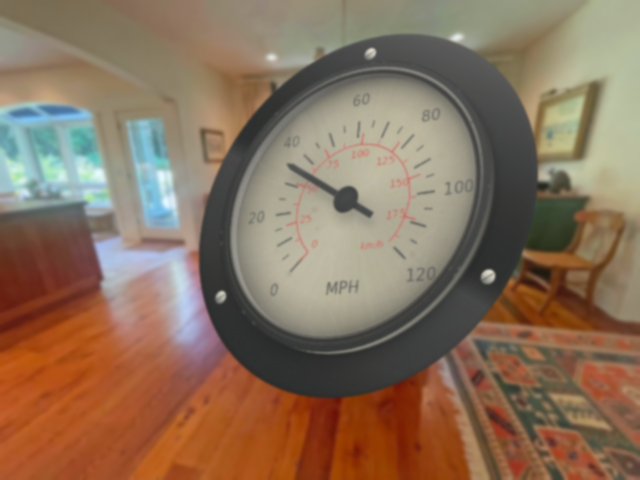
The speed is 35mph
